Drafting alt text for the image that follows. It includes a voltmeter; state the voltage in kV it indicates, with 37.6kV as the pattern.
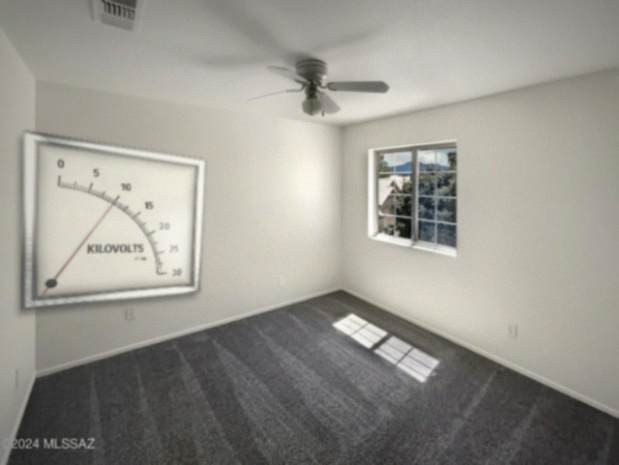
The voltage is 10kV
